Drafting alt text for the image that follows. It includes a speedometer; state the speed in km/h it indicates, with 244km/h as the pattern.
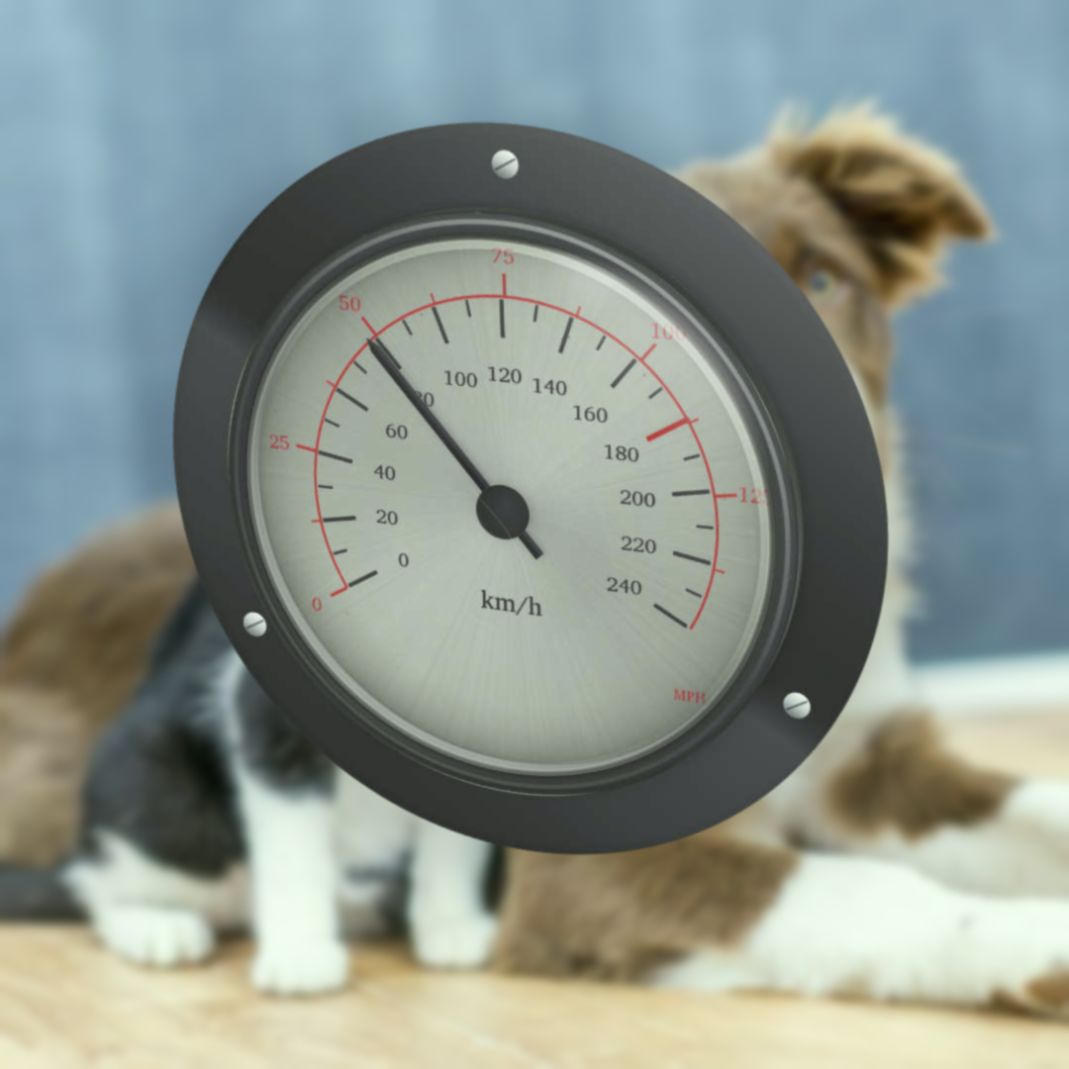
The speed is 80km/h
